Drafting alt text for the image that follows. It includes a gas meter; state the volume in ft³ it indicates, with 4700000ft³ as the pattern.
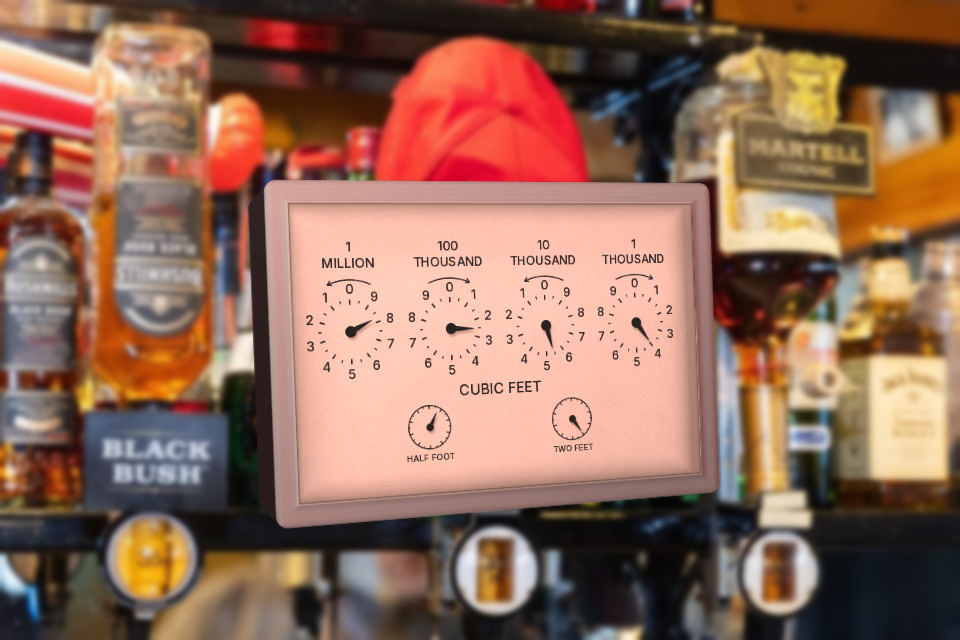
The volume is 825400ft³
